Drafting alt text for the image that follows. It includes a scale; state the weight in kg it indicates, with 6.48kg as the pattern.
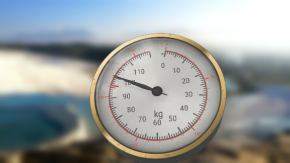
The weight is 100kg
